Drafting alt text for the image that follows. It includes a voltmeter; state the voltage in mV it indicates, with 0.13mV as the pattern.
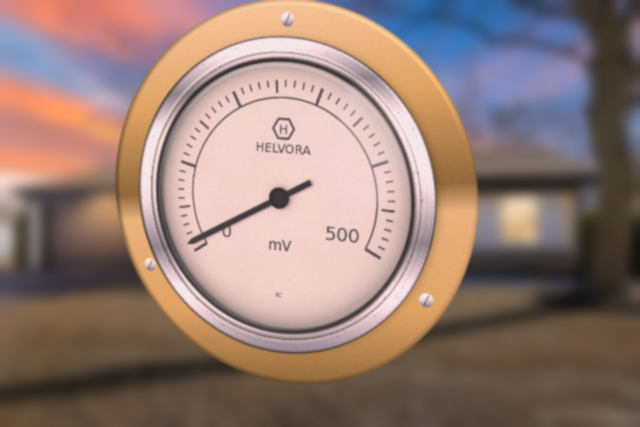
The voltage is 10mV
